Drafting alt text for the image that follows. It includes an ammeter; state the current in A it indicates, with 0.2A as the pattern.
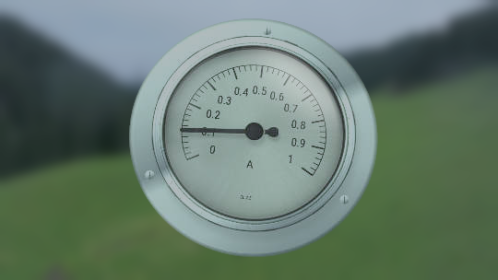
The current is 0.1A
